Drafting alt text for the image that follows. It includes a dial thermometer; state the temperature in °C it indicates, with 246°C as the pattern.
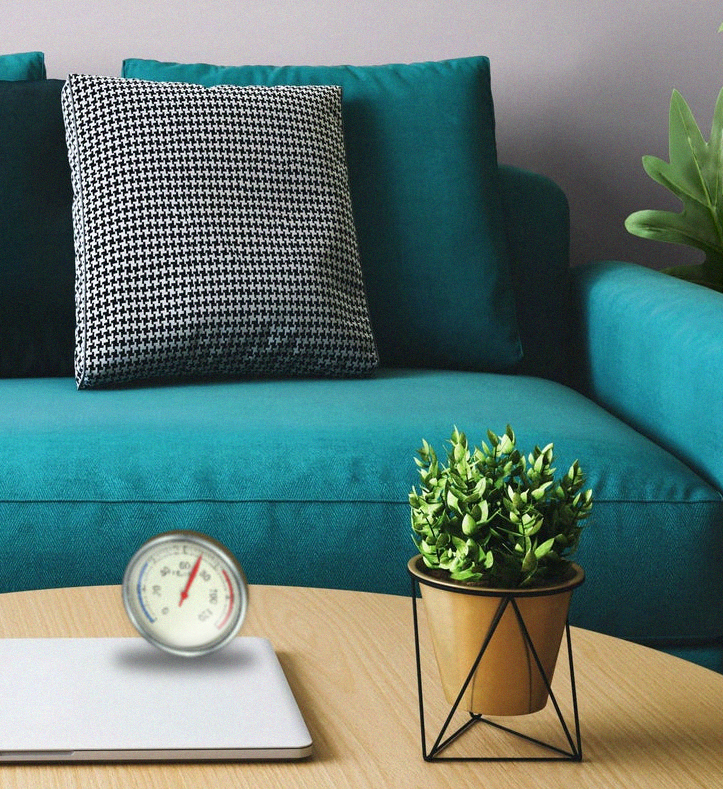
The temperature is 70°C
